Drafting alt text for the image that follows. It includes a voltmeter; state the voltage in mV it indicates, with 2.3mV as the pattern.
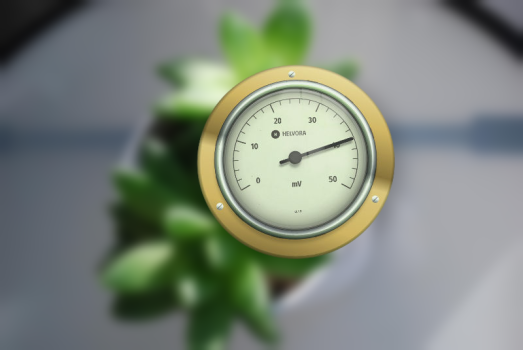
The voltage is 40mV
